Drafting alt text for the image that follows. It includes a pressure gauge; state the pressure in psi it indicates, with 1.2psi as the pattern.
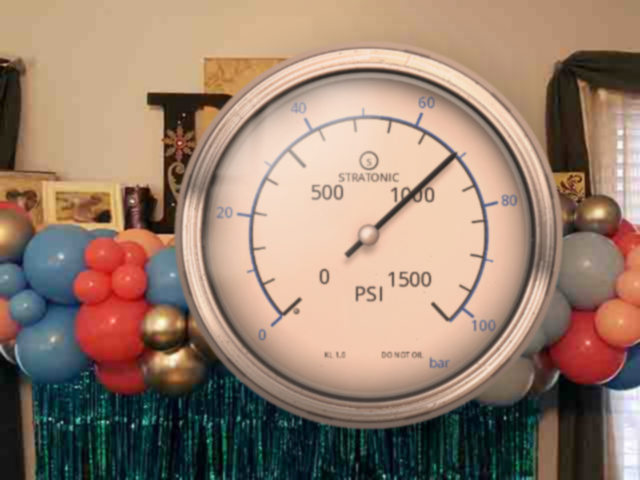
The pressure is 1000psi
